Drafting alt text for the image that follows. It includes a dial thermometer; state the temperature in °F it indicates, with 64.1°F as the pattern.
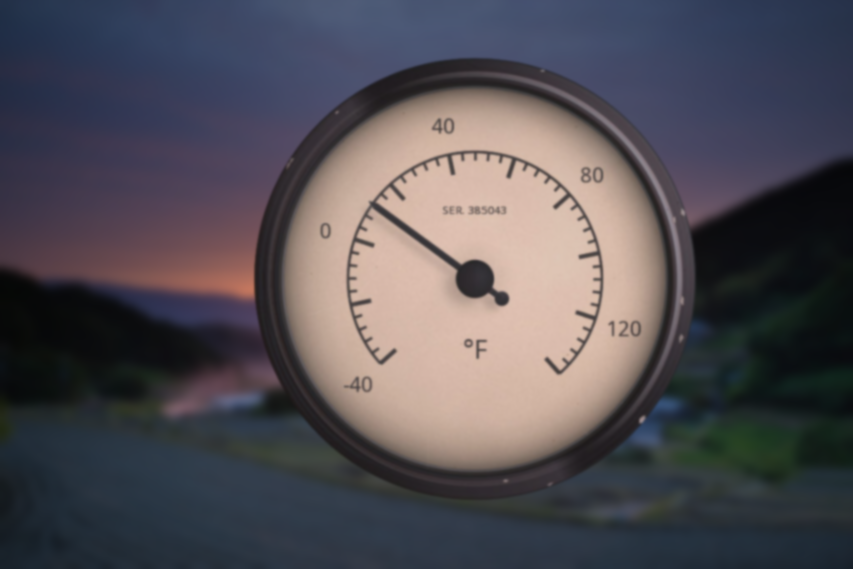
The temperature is 12°F
